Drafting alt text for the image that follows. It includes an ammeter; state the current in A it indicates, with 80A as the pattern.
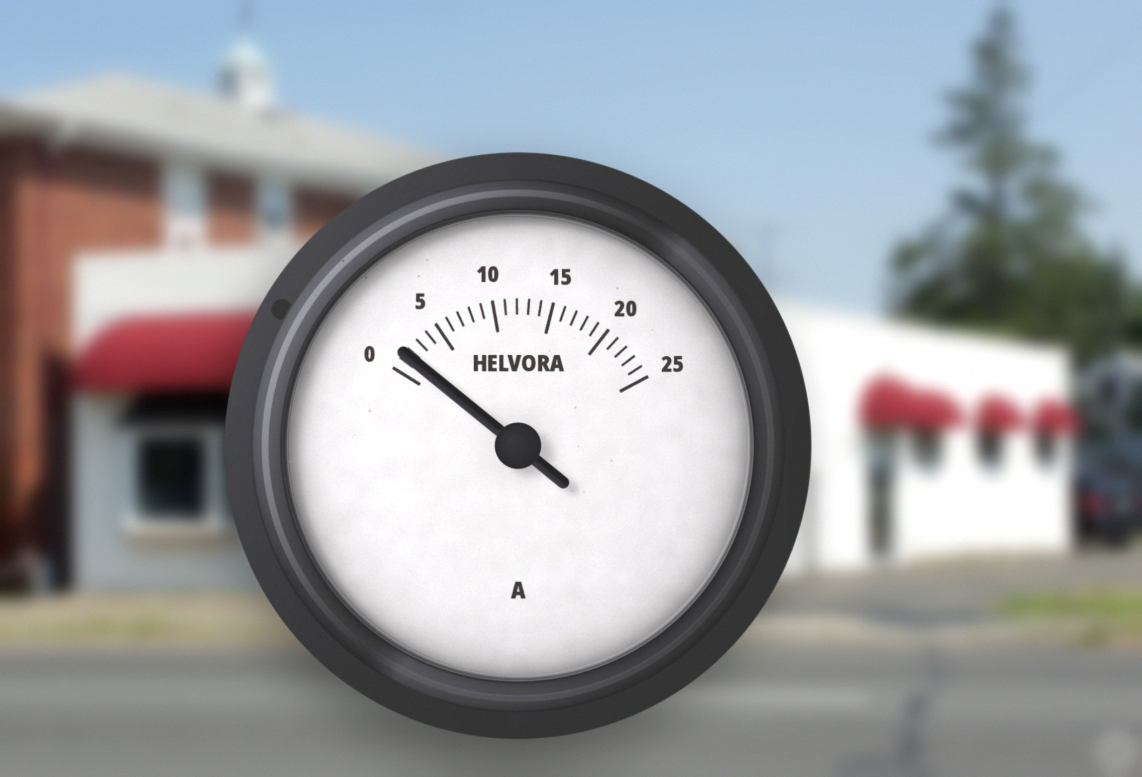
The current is 1.5A
